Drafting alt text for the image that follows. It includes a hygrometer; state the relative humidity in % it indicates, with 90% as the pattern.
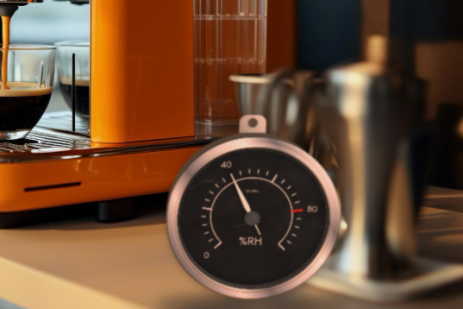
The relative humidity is 40%
